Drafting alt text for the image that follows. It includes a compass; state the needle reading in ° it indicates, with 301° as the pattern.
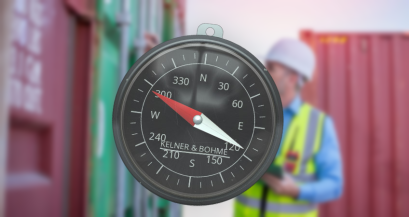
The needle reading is 295°
